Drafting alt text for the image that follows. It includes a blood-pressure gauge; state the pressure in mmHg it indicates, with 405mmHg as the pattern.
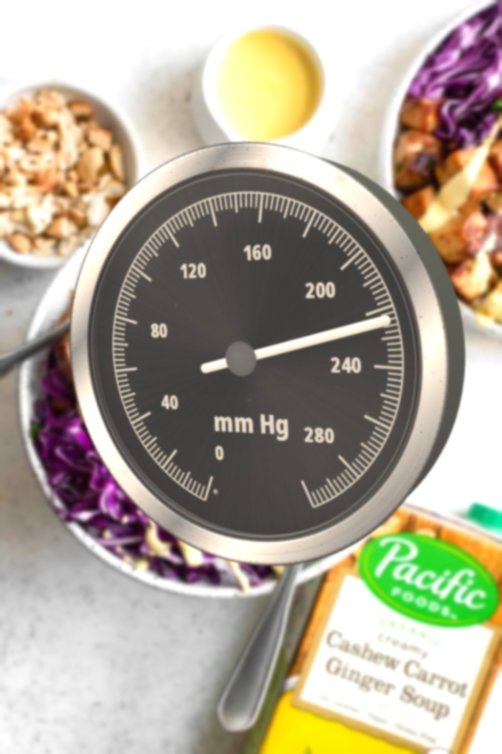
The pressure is 224mmHg
